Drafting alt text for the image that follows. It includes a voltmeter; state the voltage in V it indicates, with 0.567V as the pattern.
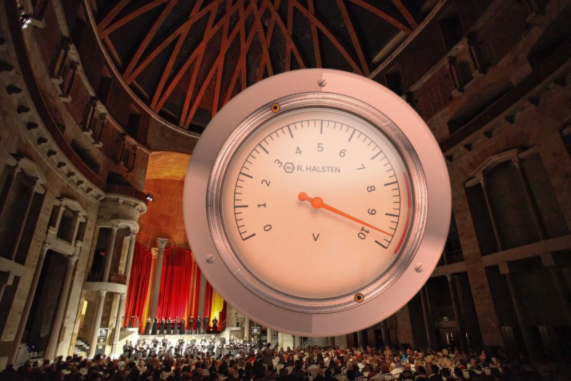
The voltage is 9.6V
